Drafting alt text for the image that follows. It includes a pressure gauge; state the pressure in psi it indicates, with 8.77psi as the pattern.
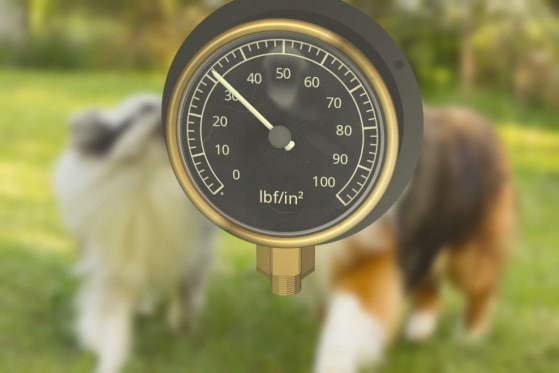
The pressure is 32psi
